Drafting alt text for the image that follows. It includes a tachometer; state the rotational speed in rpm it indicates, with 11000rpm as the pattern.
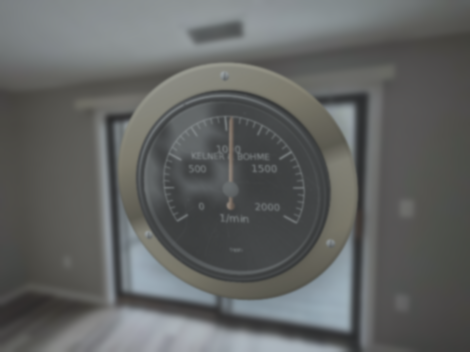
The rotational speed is 1050rpm
